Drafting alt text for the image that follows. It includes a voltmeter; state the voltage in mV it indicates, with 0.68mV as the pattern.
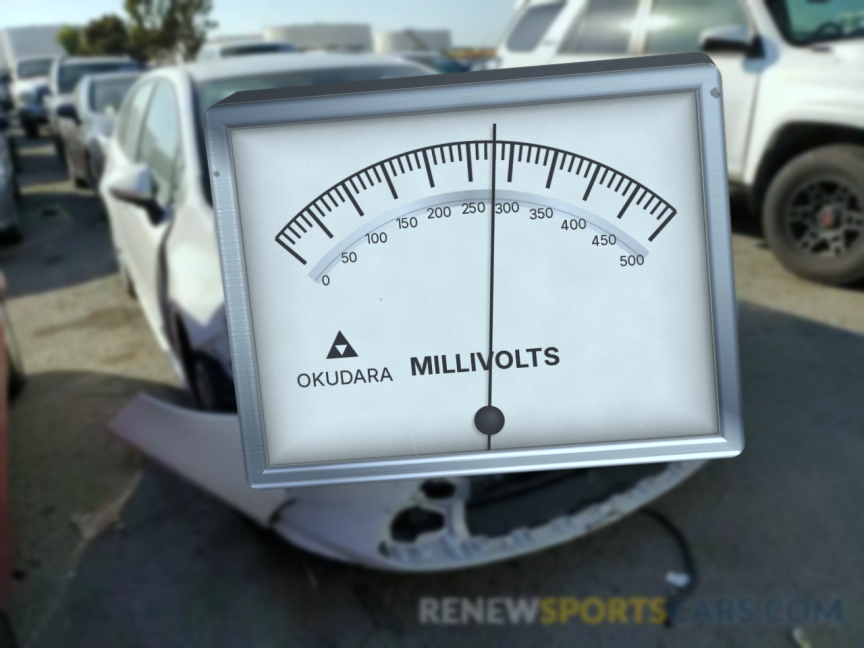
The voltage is 280mV
